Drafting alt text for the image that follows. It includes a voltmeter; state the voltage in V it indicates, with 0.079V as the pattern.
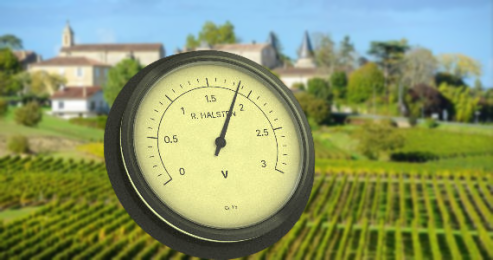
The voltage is 1.85V
